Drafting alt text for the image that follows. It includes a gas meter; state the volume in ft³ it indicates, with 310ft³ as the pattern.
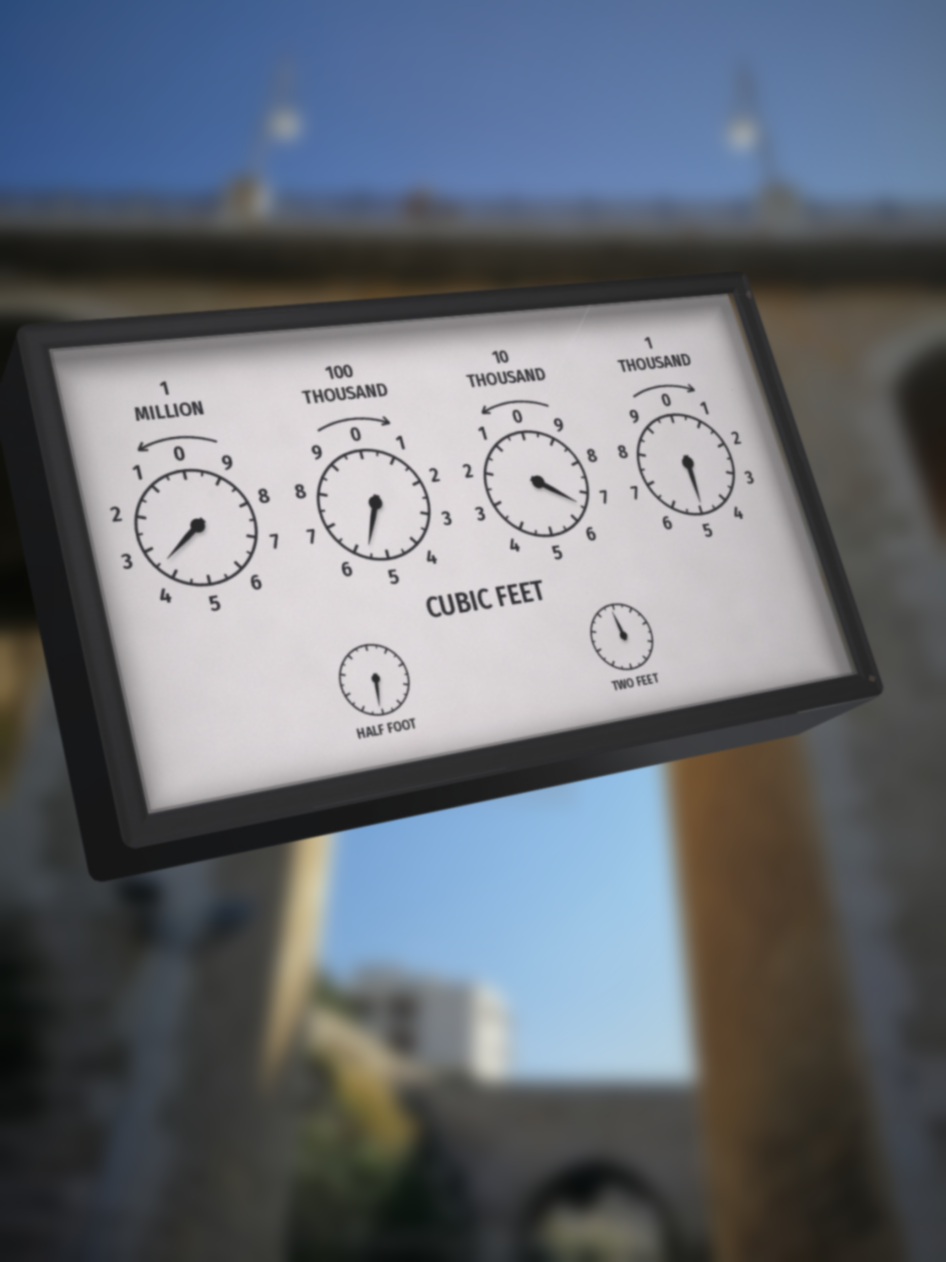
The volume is 356500ft³
